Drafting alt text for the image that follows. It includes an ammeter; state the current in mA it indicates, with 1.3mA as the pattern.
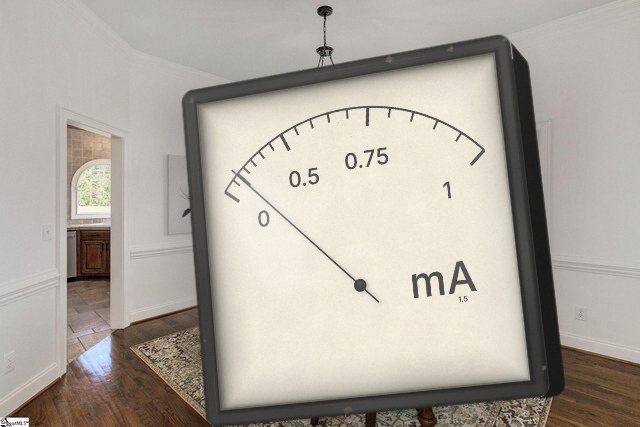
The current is 0.25mA
